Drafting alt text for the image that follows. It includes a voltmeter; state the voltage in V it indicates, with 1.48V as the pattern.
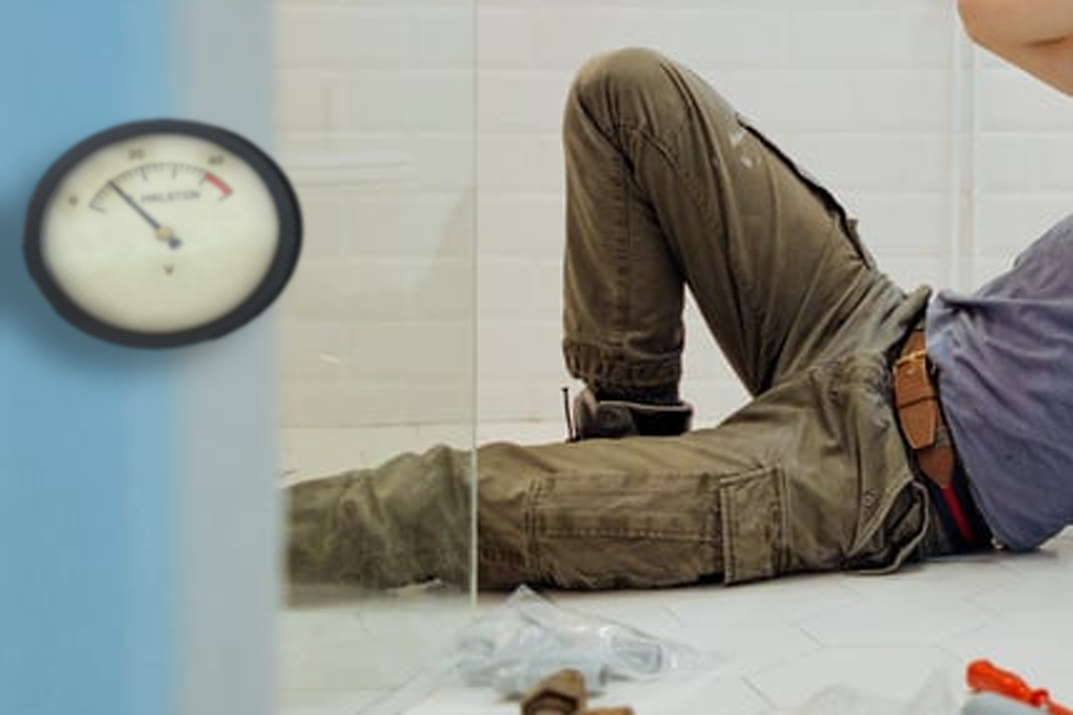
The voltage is 10V
